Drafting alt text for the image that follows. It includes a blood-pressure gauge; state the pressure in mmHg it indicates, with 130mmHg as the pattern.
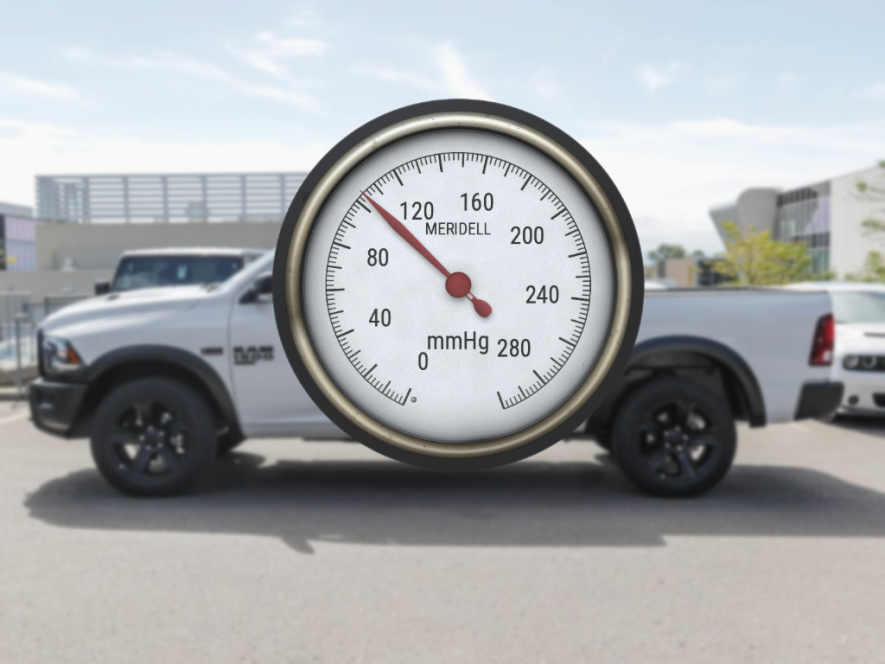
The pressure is 104mmHg
